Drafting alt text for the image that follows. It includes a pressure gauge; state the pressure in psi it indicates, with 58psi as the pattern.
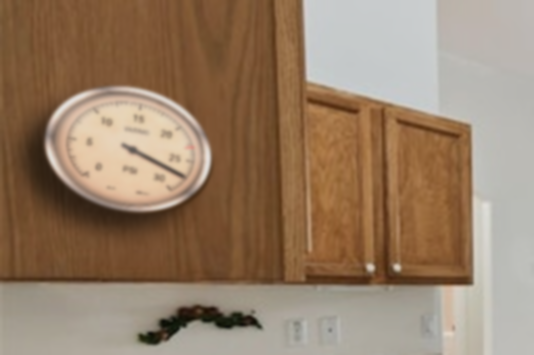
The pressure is 27.5psi
